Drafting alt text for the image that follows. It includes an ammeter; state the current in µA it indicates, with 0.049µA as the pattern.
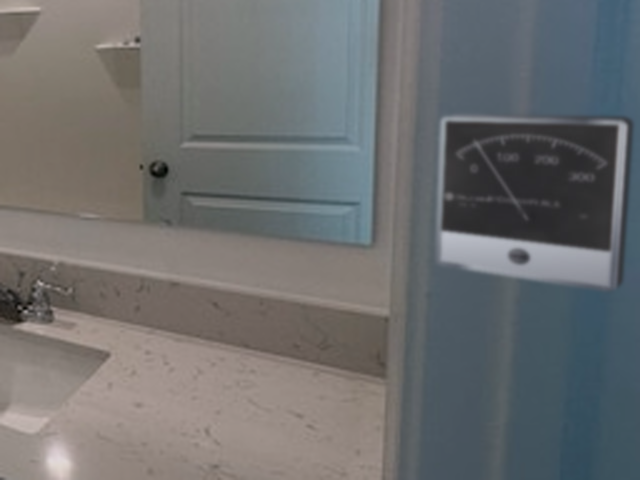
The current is 50µA
